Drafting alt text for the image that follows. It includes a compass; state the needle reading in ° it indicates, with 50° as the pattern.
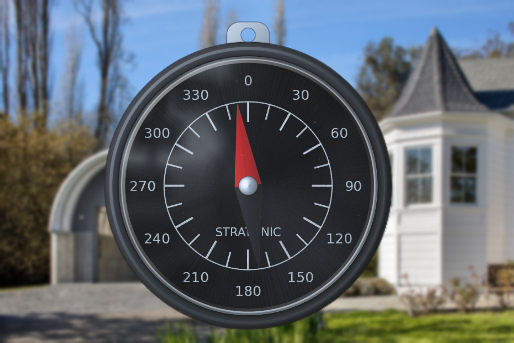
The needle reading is 352.5°
